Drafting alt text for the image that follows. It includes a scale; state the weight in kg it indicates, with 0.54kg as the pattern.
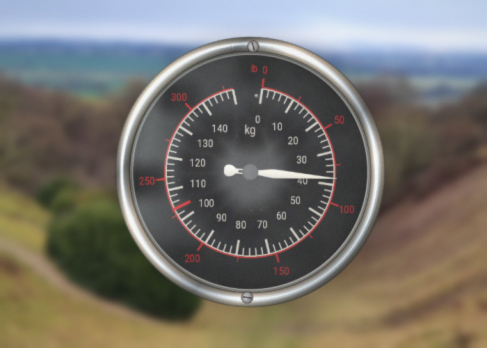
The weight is 38kg
